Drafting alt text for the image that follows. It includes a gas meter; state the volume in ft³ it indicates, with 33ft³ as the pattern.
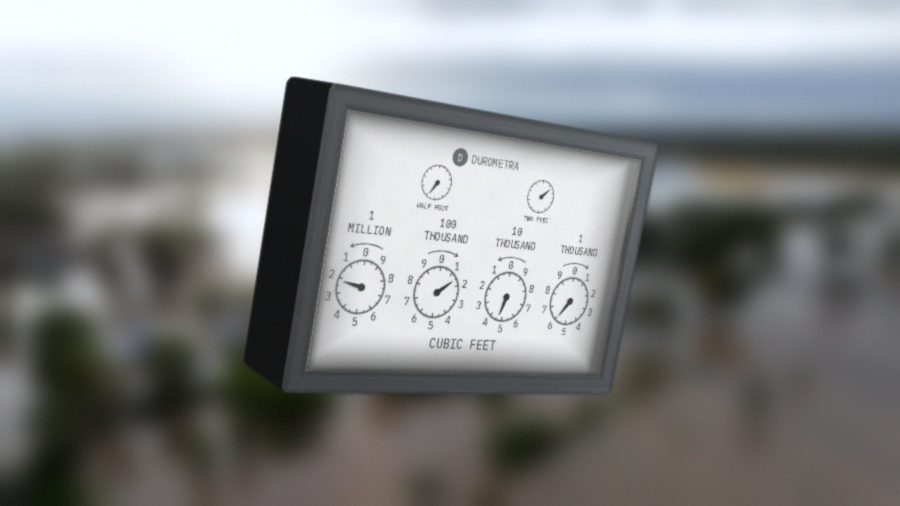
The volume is 214600ft³
